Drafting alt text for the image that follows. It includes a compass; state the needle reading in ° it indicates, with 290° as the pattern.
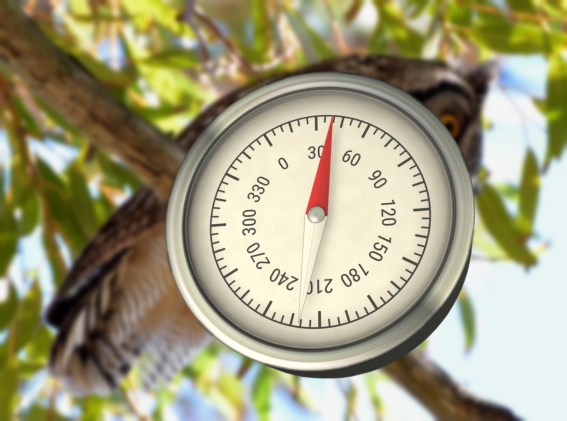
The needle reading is 40°
